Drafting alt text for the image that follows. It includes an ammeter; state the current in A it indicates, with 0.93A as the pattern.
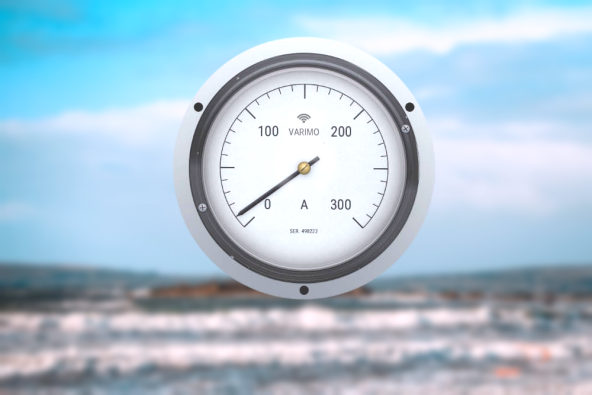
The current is 10A
